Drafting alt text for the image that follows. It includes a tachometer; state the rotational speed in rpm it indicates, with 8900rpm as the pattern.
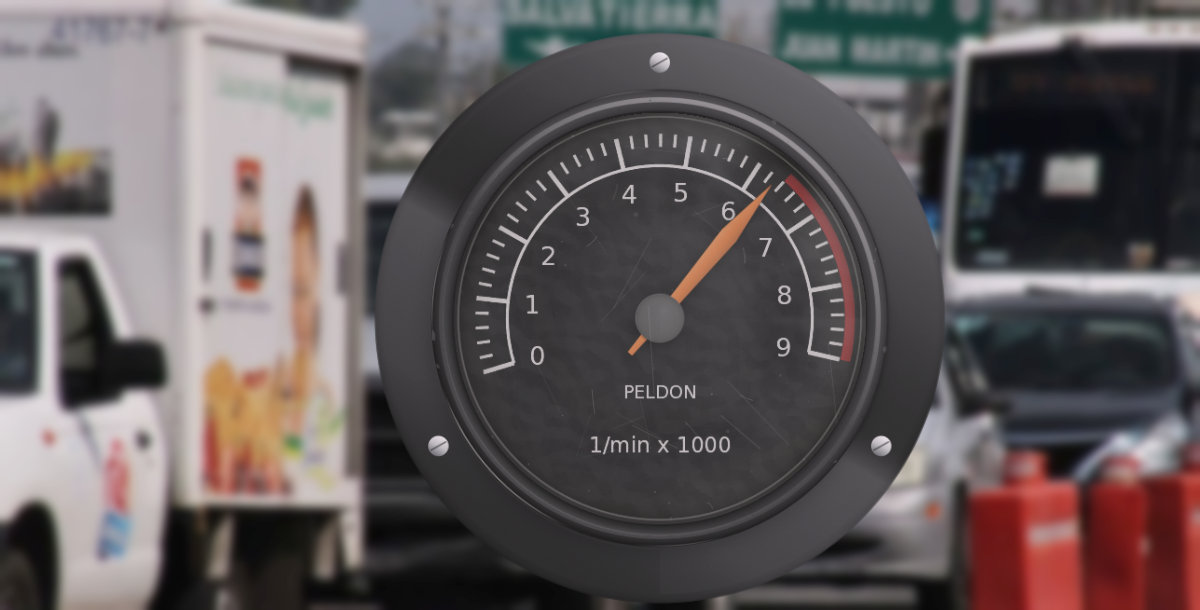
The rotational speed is 6300rpm
